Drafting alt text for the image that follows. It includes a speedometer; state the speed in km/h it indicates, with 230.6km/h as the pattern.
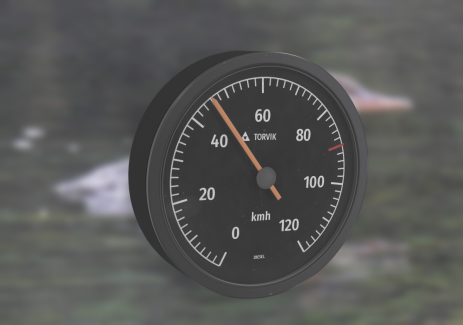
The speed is 46km/h
